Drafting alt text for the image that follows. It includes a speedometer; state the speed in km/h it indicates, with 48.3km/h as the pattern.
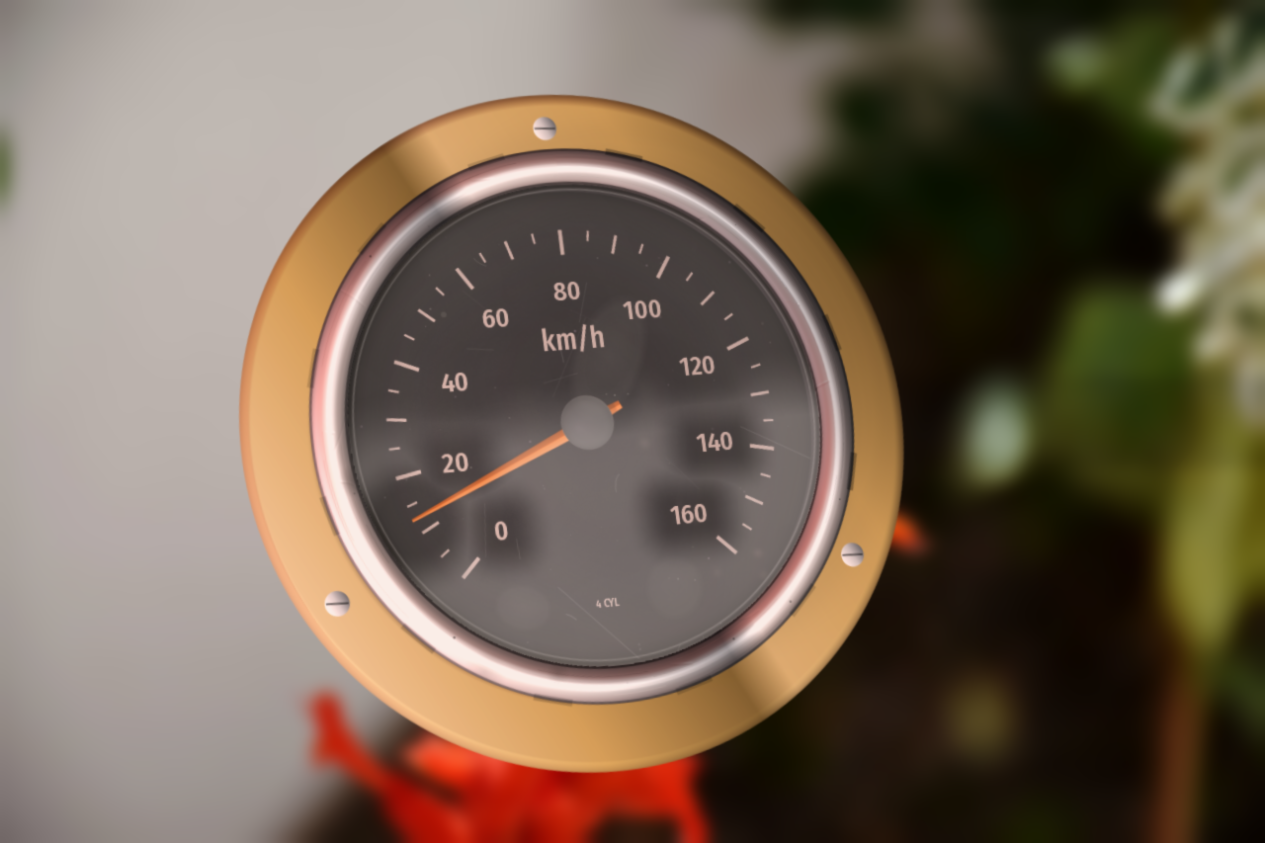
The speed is 12.5km/h
